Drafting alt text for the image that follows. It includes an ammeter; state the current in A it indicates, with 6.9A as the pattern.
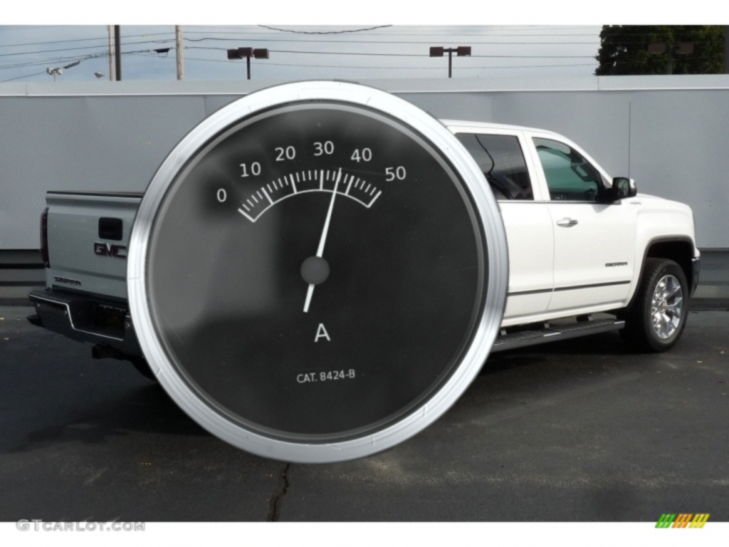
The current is 36A
